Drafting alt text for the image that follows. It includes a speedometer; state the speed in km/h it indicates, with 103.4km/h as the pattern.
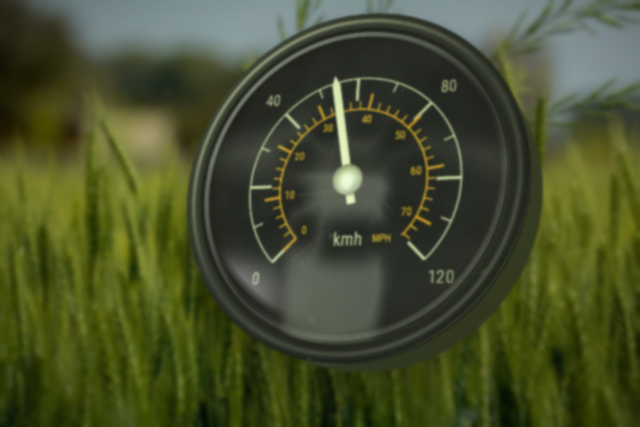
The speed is 55km/h
